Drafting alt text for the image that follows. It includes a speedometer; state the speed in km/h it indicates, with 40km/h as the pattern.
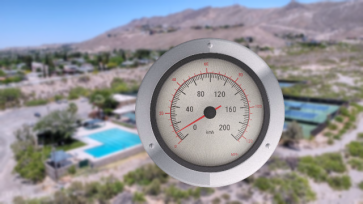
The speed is 10km/h
